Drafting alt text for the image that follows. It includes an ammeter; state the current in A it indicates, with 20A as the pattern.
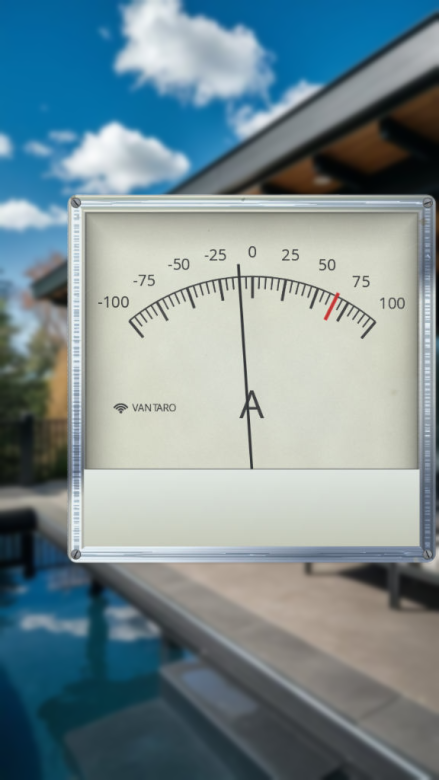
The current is -10A
